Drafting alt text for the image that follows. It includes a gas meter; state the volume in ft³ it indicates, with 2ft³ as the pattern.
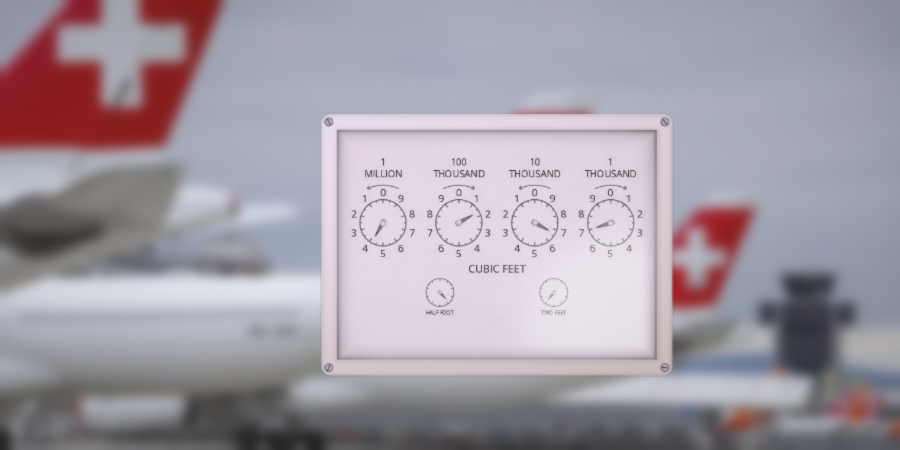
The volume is 416700ft³
